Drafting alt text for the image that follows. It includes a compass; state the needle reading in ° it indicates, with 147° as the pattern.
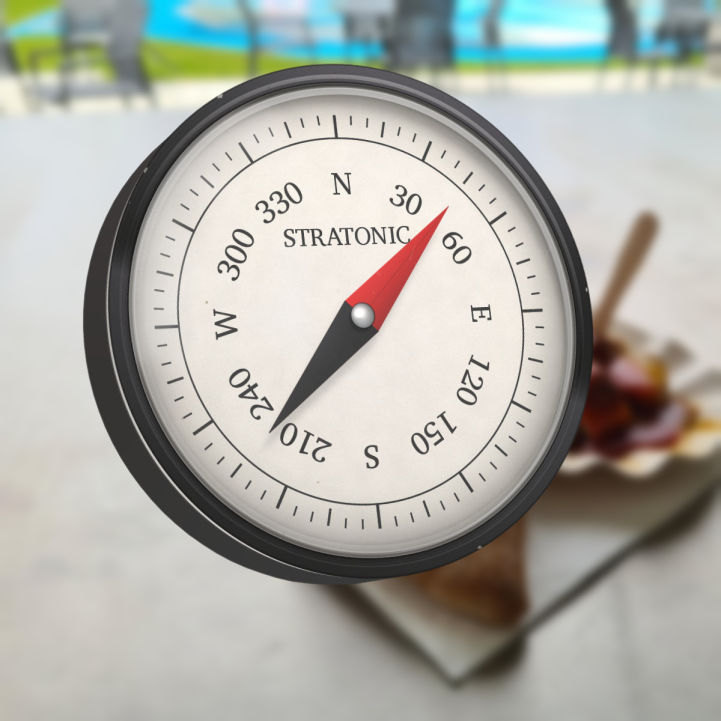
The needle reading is 45°
